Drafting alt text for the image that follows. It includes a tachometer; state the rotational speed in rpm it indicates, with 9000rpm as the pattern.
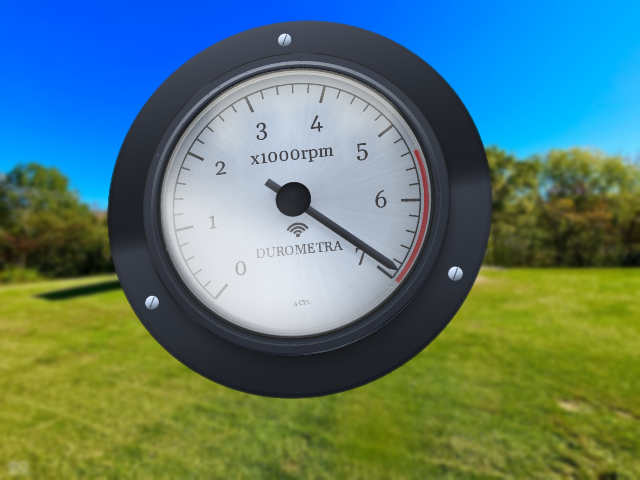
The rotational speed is 6900rpm
